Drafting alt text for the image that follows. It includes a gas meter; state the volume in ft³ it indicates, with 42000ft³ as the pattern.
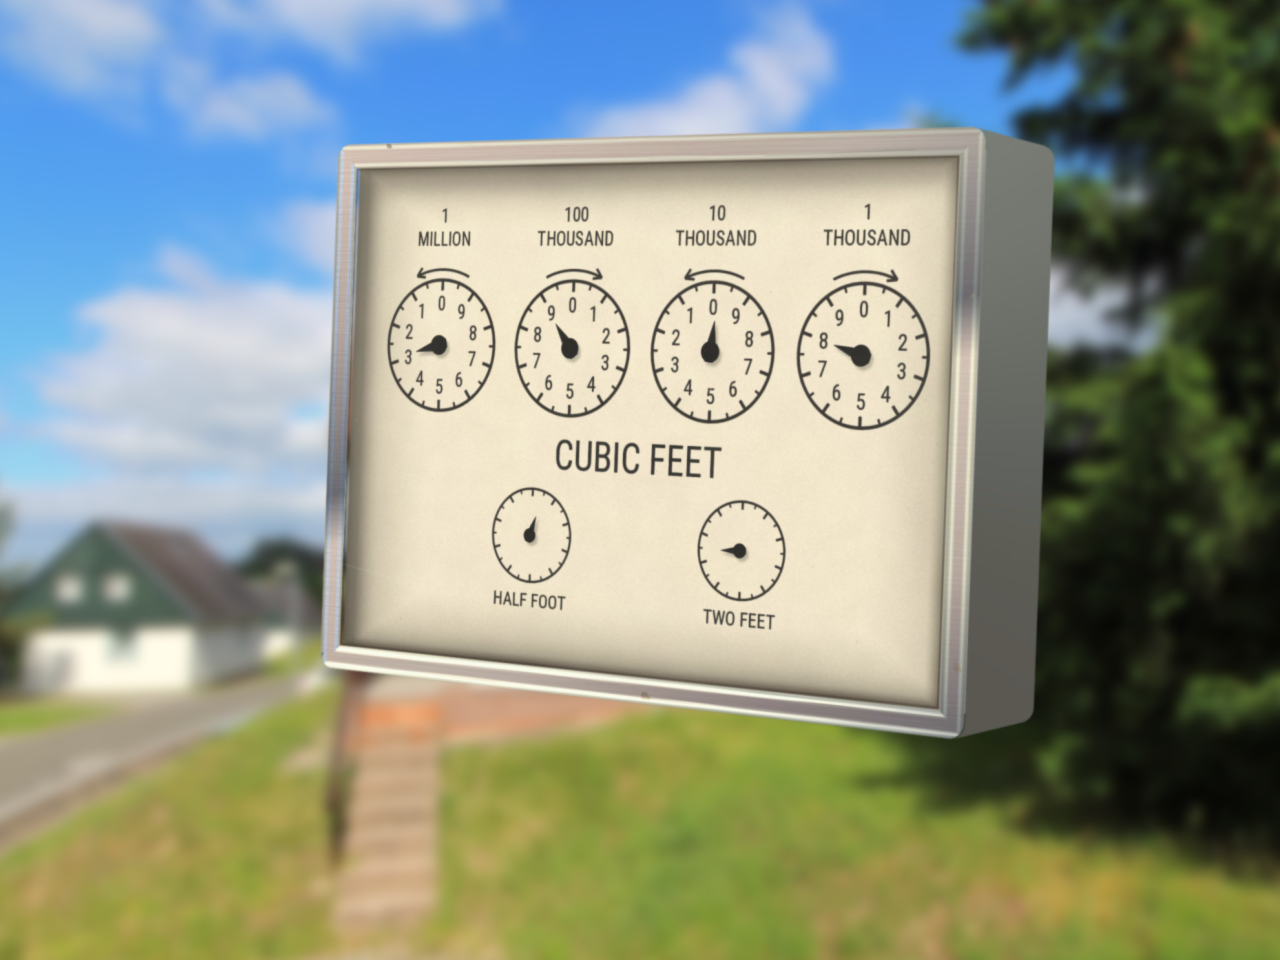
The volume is 289800ft³
